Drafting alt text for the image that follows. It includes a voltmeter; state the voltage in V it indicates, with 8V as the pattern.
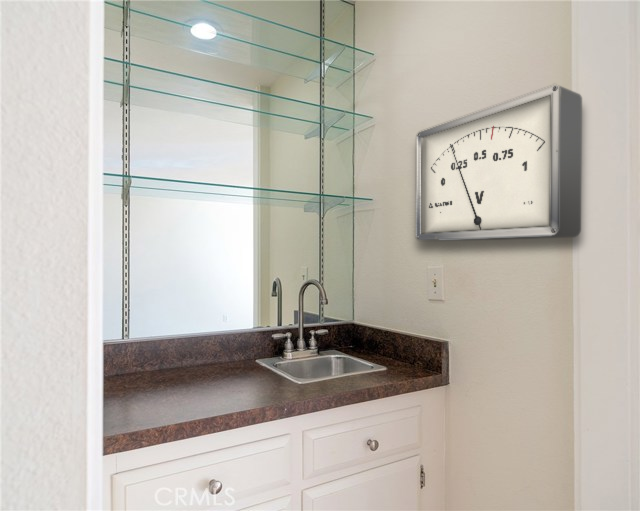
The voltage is 0.25V
